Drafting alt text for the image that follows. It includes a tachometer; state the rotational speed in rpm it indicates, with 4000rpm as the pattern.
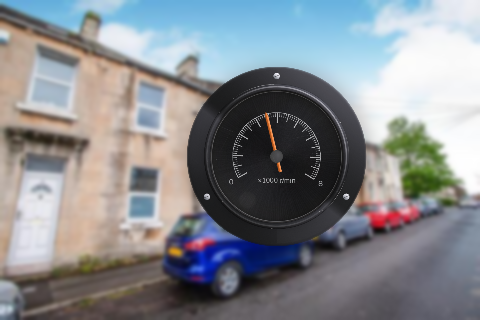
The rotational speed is 3500rpm
